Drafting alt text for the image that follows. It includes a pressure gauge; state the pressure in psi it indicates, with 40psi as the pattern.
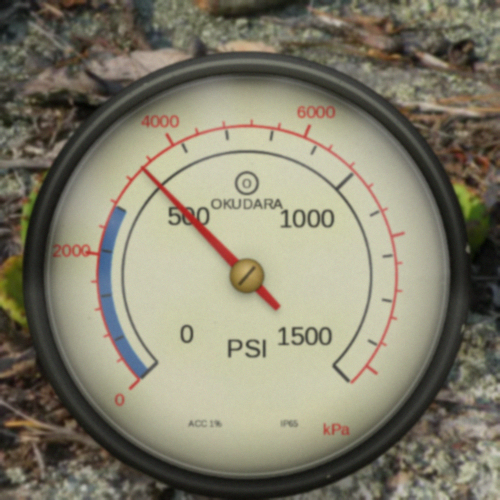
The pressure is 500psi
